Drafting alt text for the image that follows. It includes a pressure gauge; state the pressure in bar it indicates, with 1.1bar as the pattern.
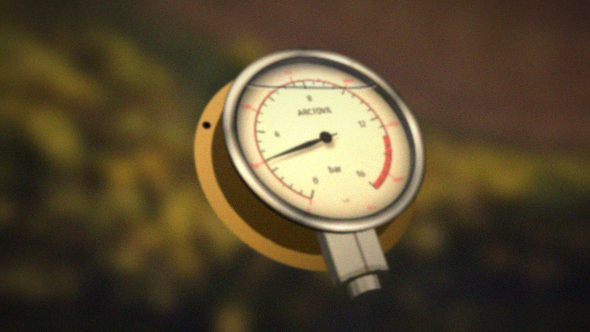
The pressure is 2.5bar
